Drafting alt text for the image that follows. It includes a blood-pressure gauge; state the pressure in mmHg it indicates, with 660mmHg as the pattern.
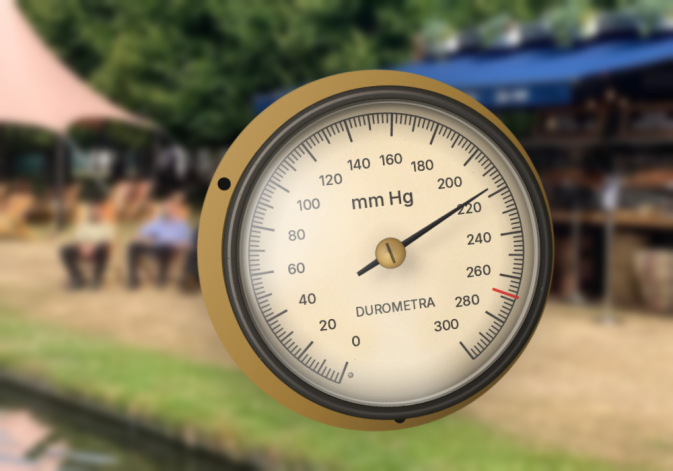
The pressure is 216mmHg
